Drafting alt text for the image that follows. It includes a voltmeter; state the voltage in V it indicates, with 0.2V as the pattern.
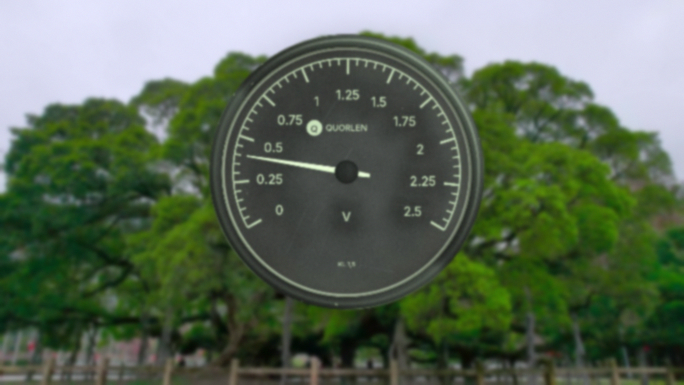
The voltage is 0.4V
